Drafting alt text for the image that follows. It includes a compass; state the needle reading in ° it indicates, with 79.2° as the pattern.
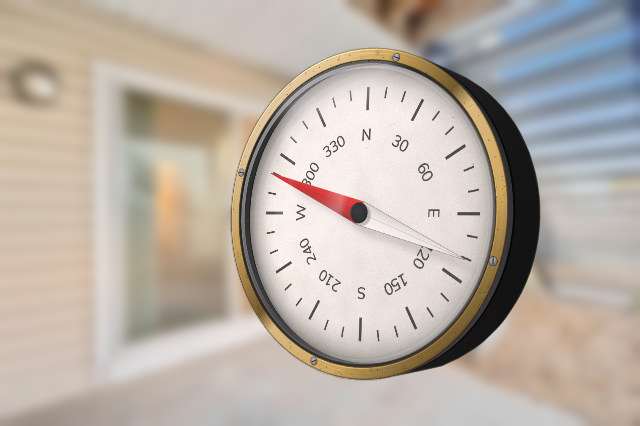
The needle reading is 290°
